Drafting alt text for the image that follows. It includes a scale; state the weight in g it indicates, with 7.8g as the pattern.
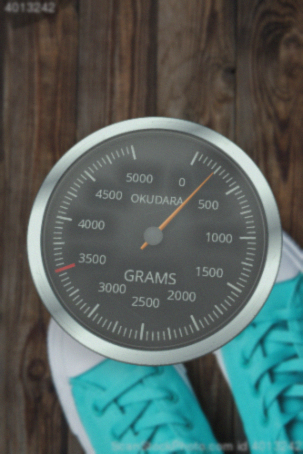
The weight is 250g
